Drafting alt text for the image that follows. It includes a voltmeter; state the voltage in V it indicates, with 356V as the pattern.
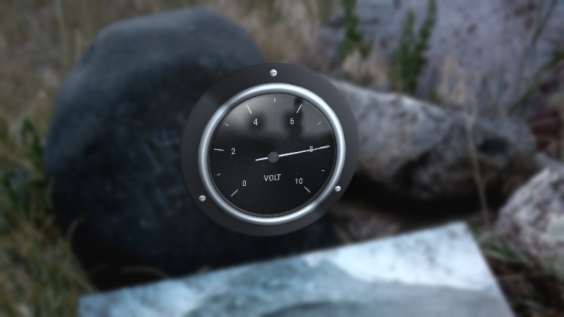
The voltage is 8V
